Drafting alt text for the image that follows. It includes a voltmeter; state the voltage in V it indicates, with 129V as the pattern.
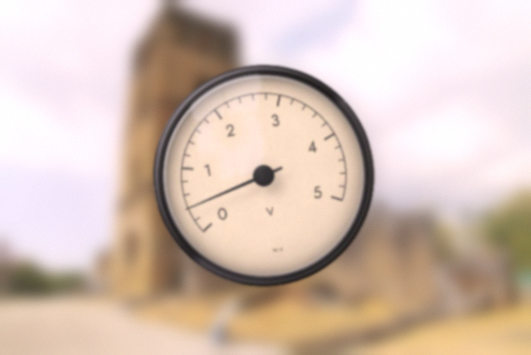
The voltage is 0.4V
